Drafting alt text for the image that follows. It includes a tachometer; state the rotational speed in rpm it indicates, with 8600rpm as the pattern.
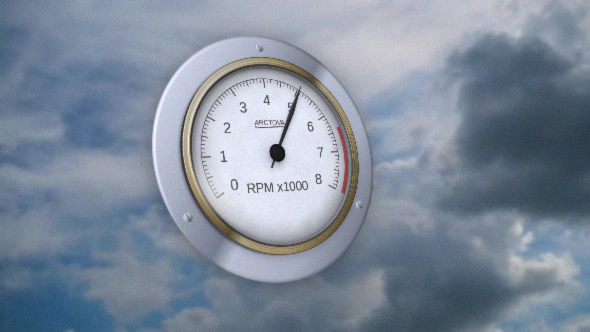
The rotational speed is 5000rpm
